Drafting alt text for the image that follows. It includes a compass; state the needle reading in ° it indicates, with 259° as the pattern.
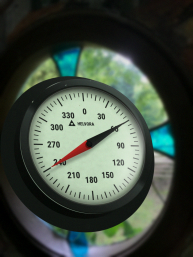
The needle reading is 240°
